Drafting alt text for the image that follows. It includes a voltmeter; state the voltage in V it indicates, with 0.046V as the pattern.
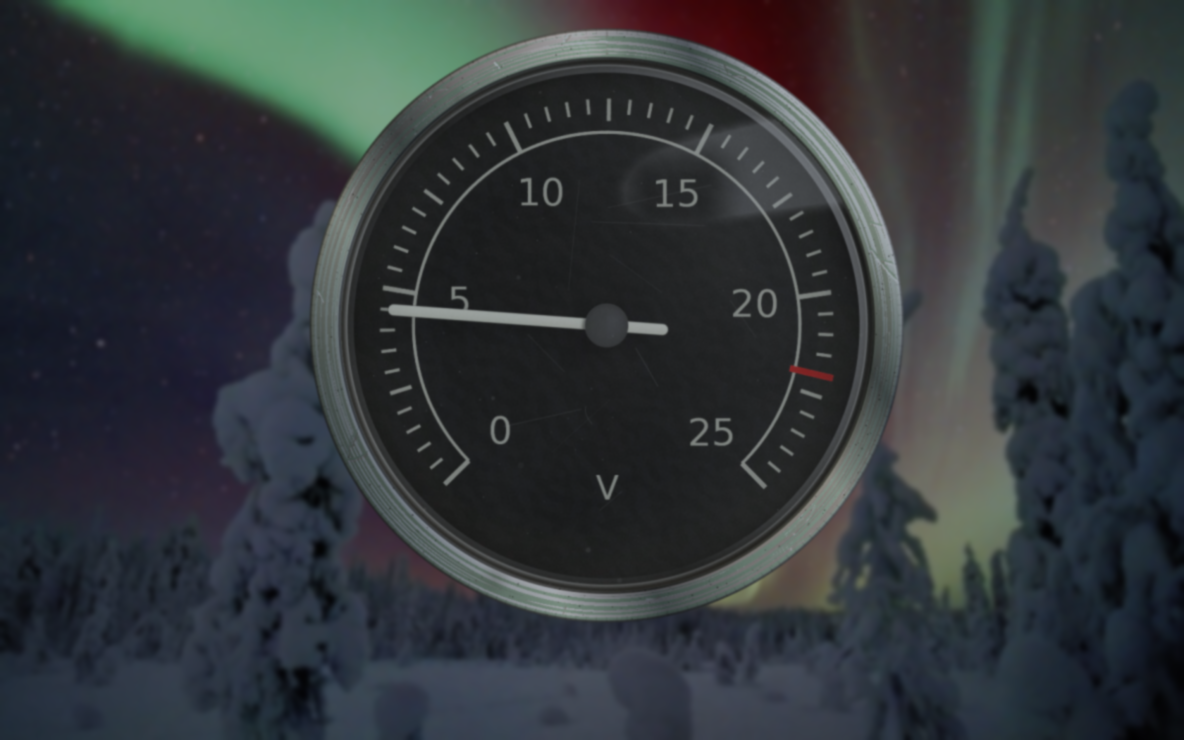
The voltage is 4.5V
